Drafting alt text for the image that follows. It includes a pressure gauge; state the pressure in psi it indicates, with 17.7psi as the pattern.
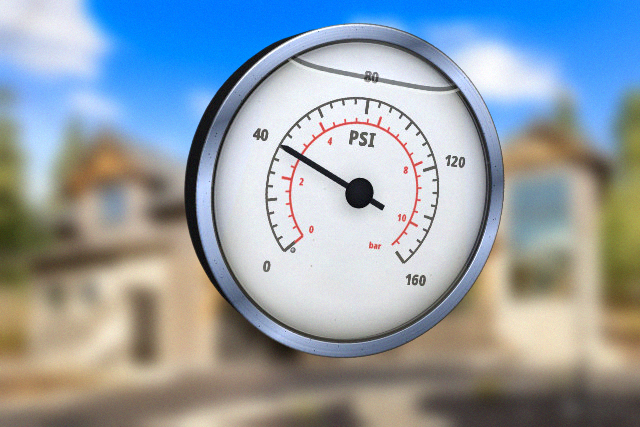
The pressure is 40psi
